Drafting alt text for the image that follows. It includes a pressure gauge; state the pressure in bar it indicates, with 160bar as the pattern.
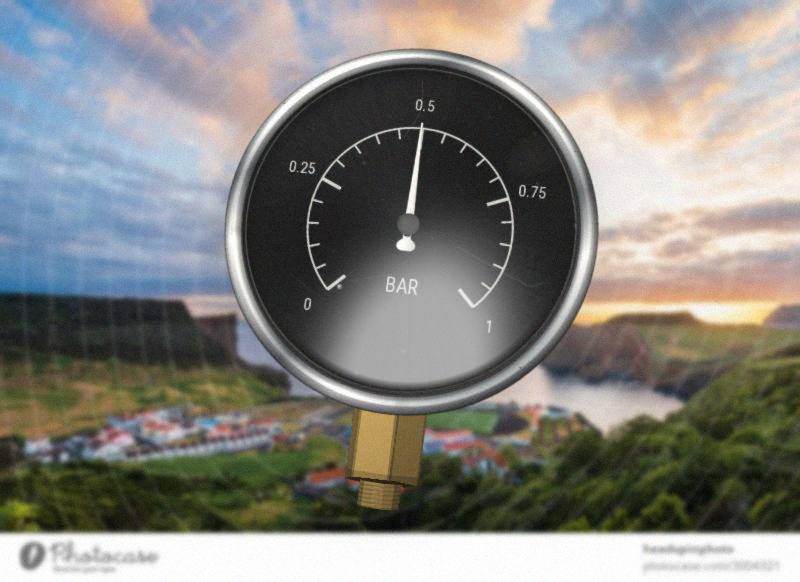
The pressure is 0.5bar
